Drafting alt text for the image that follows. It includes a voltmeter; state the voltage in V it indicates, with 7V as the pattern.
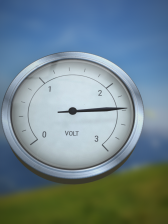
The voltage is 2.4V
